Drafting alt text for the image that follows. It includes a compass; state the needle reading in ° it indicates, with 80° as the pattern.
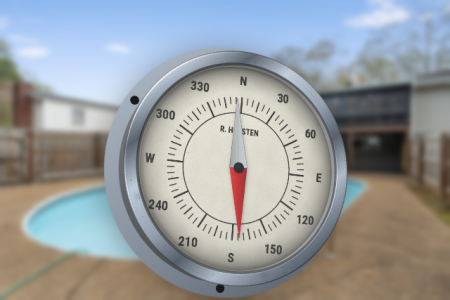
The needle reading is 175°
